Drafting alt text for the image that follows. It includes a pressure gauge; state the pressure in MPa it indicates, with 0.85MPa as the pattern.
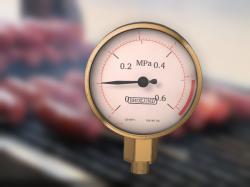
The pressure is 0.1MPa
